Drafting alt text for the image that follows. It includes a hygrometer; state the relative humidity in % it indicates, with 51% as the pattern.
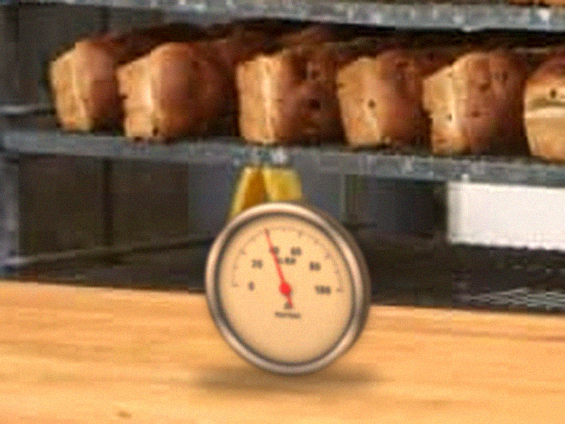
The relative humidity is 40%
